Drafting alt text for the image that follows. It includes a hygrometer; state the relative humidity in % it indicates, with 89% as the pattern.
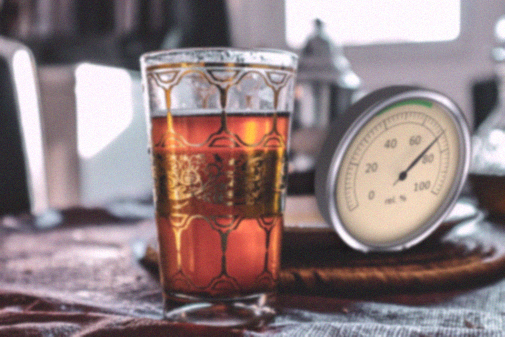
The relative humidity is 70%
